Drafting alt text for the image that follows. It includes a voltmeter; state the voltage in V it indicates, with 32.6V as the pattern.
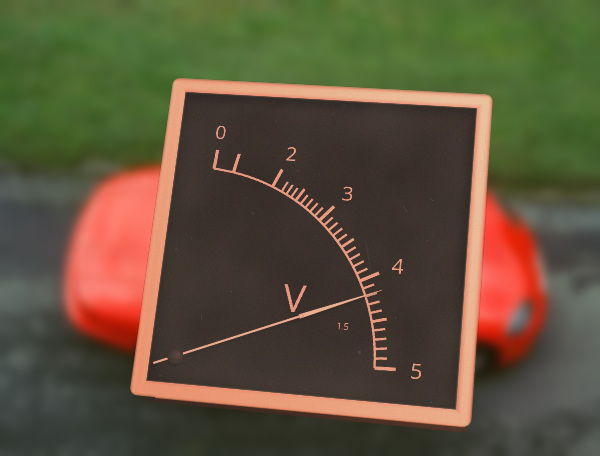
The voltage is 4.2V
